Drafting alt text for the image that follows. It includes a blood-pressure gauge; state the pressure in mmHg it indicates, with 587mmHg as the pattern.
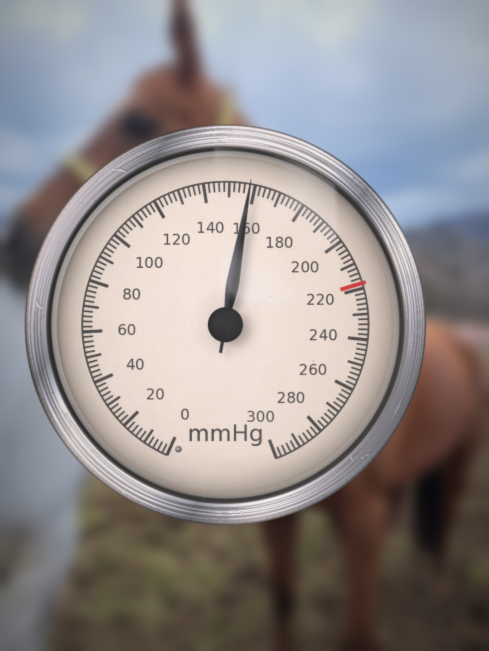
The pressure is 158mmHg
